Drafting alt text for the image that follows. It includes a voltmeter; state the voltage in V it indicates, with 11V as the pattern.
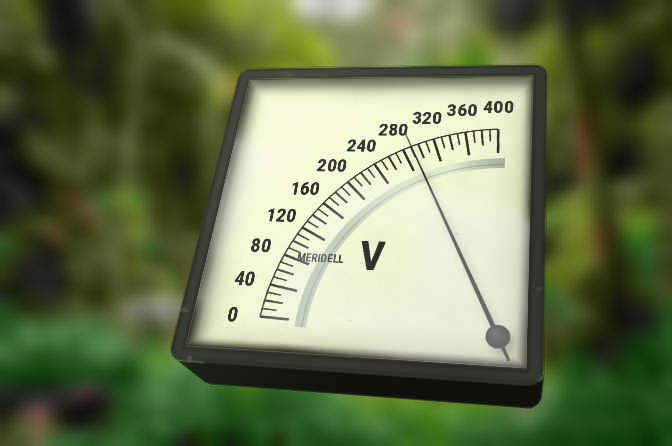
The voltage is 290V
